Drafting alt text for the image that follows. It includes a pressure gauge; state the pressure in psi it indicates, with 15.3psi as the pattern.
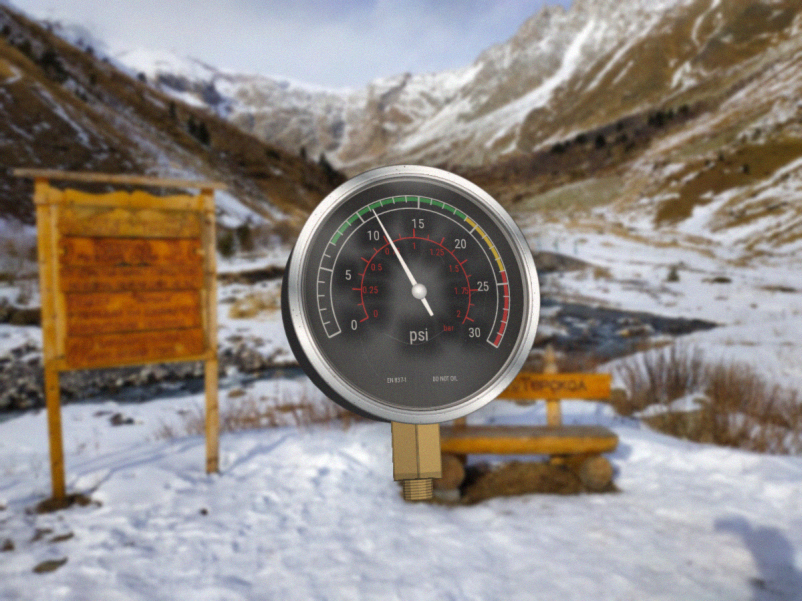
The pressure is 11psi
